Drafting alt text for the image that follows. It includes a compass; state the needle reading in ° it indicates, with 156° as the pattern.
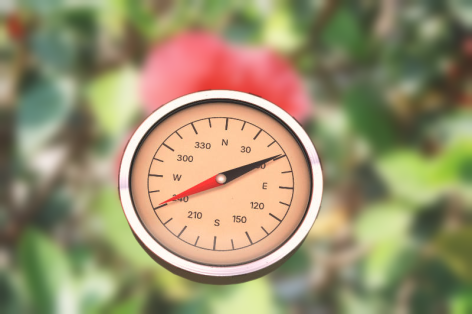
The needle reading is 240°
